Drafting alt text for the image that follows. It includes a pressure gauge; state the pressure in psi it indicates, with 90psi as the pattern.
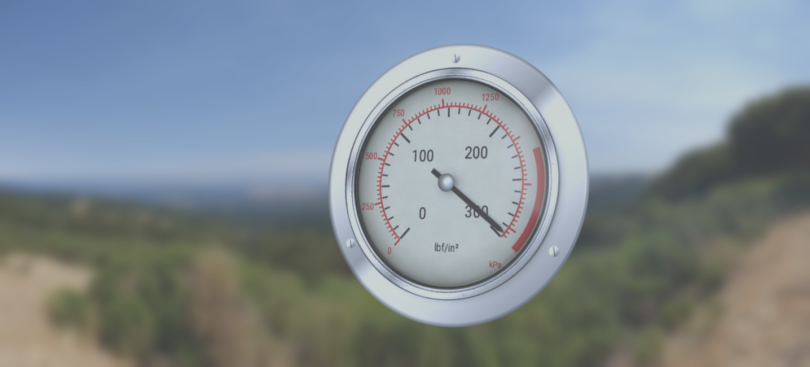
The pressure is 295psi
